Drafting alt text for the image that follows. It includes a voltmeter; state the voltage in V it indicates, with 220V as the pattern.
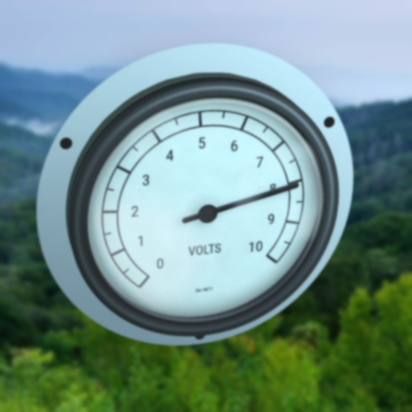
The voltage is 8V
